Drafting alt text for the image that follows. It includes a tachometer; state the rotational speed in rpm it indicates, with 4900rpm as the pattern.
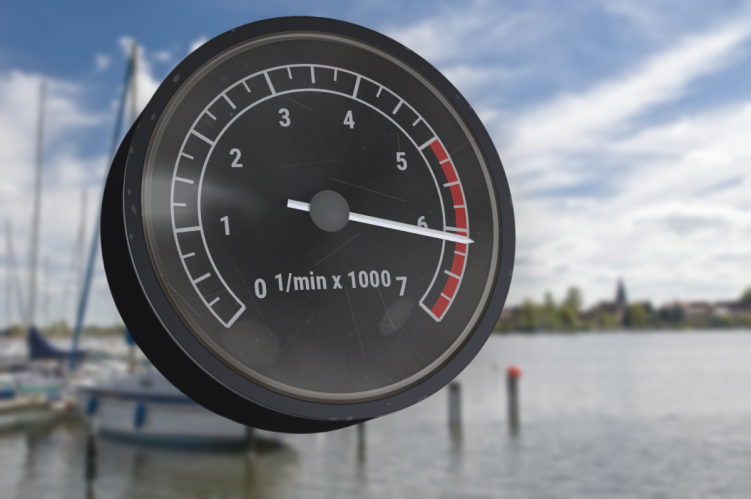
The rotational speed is 6125rpm
